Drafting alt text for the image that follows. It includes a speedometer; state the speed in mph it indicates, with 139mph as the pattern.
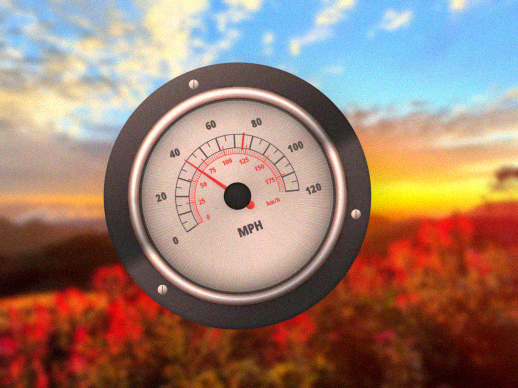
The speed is 40mph
